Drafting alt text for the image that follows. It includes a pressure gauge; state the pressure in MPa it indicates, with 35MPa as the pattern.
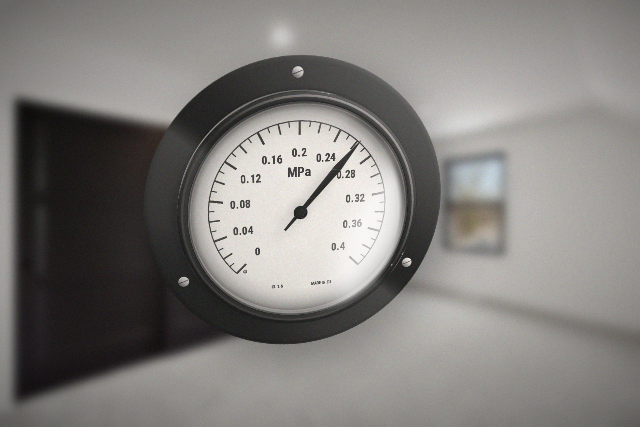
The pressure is 0.26MPa
